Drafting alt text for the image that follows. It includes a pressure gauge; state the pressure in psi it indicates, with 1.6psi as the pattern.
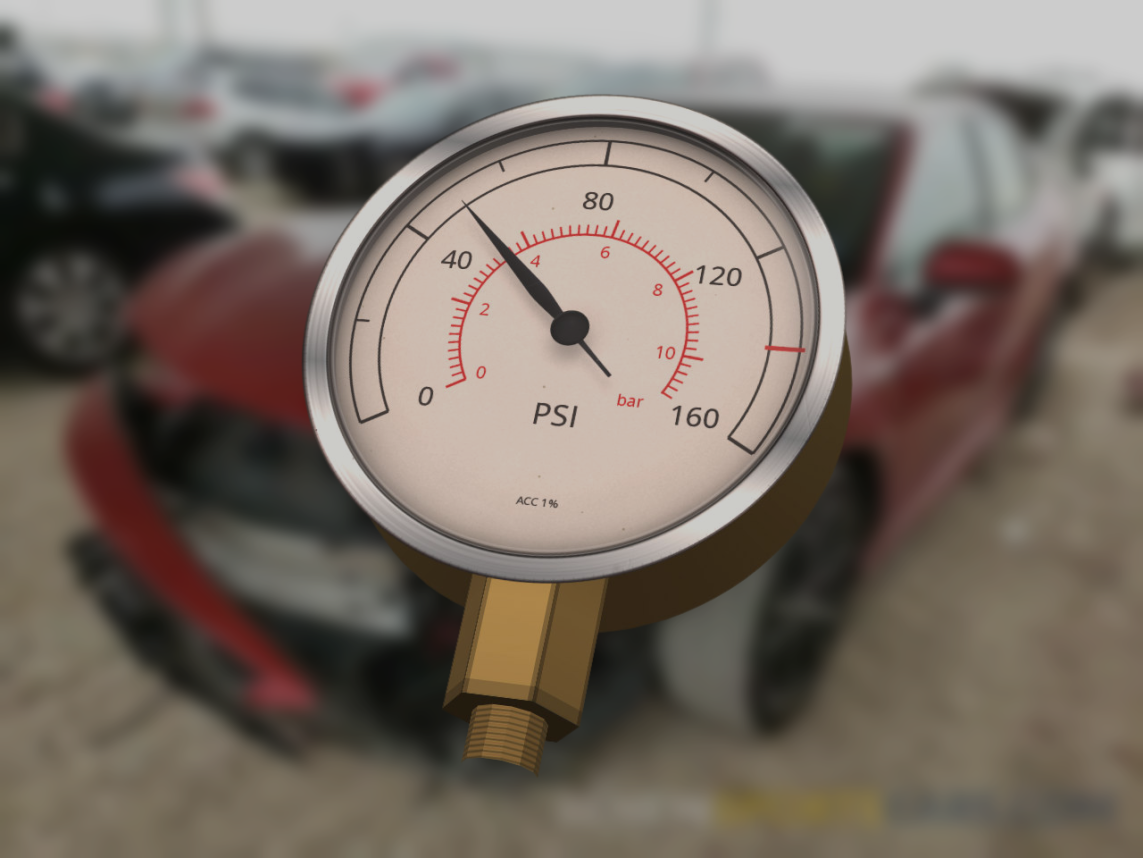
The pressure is 50psi
